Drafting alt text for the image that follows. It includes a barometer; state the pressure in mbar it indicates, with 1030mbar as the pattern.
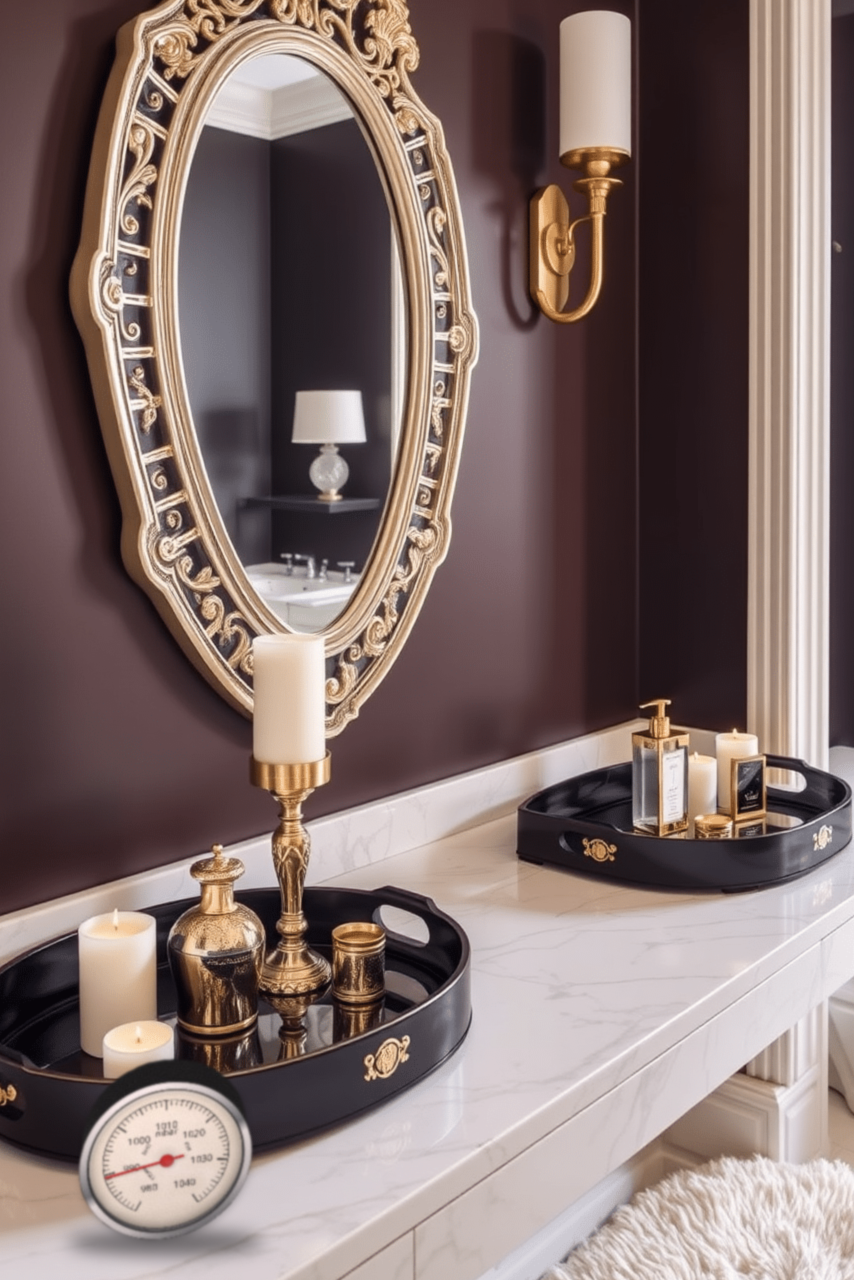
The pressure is 990mbar
